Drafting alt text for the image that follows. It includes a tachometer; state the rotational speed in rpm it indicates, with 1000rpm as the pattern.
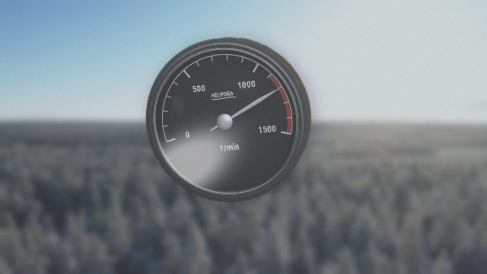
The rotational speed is 1200rpm
